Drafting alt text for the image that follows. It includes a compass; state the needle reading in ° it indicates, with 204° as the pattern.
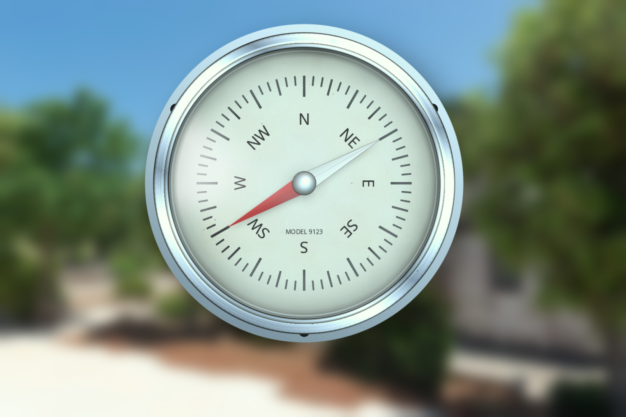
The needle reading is 240°
